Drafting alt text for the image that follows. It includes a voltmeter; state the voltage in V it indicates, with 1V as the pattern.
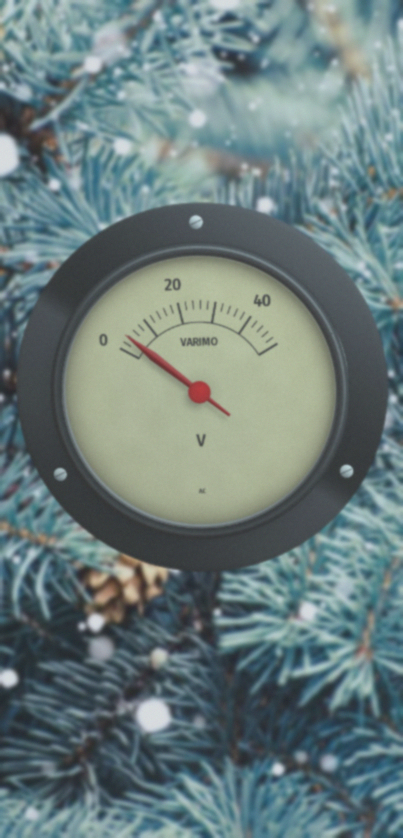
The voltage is 4V
